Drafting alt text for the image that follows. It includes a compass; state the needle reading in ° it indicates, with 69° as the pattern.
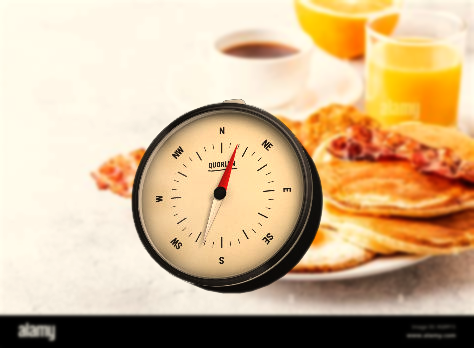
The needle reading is 20°
